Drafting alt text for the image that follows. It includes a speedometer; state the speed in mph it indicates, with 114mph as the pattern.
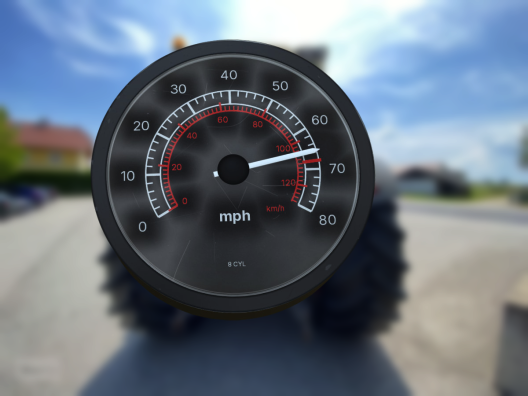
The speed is 66mph
